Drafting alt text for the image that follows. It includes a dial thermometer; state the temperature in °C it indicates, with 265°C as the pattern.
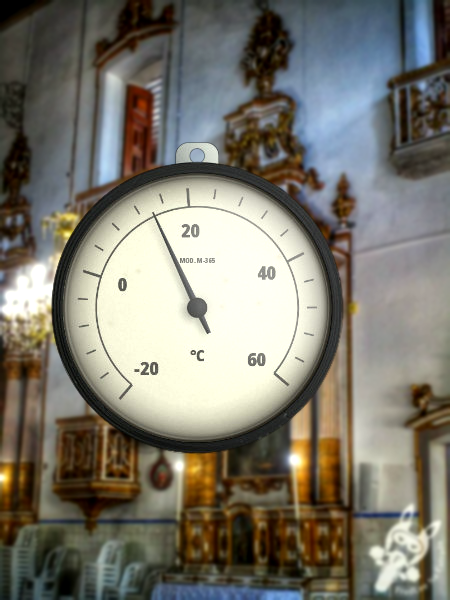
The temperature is 14°C
